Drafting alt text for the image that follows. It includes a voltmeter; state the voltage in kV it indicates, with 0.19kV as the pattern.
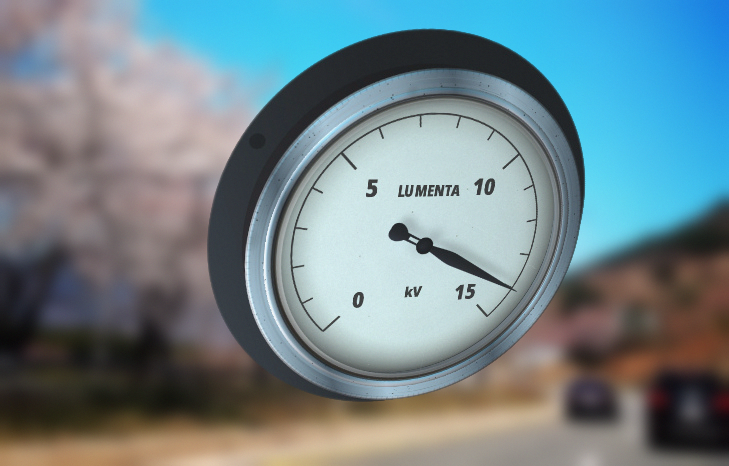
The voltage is 14kV
